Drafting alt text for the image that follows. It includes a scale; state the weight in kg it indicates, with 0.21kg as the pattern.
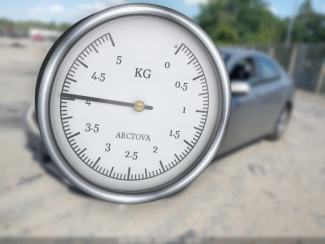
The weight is 4.05kg
